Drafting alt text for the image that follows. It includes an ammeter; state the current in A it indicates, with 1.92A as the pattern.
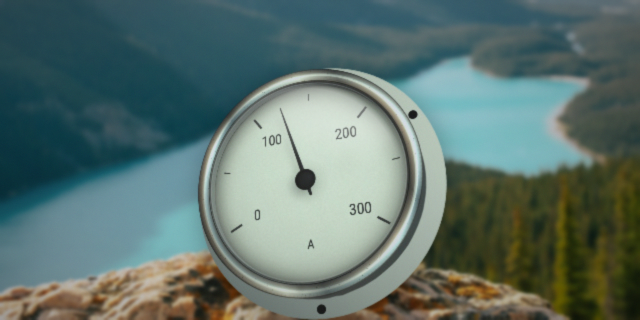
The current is 125A
